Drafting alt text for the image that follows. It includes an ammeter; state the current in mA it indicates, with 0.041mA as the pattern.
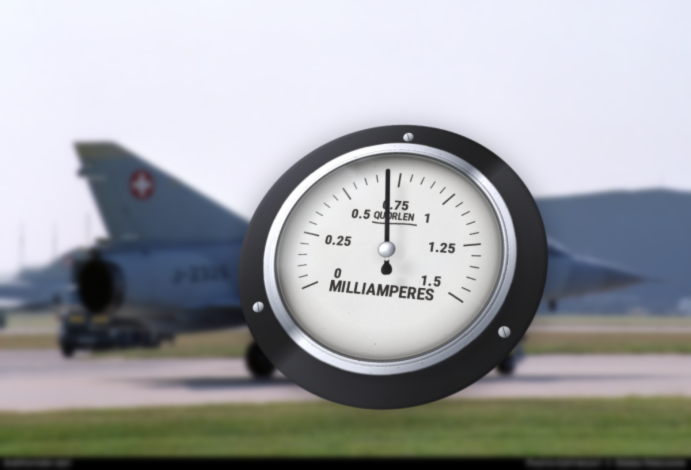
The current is 0.7mA
